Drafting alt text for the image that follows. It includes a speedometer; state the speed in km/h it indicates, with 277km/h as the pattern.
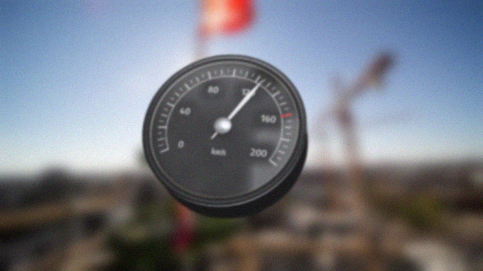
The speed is 125km/h
